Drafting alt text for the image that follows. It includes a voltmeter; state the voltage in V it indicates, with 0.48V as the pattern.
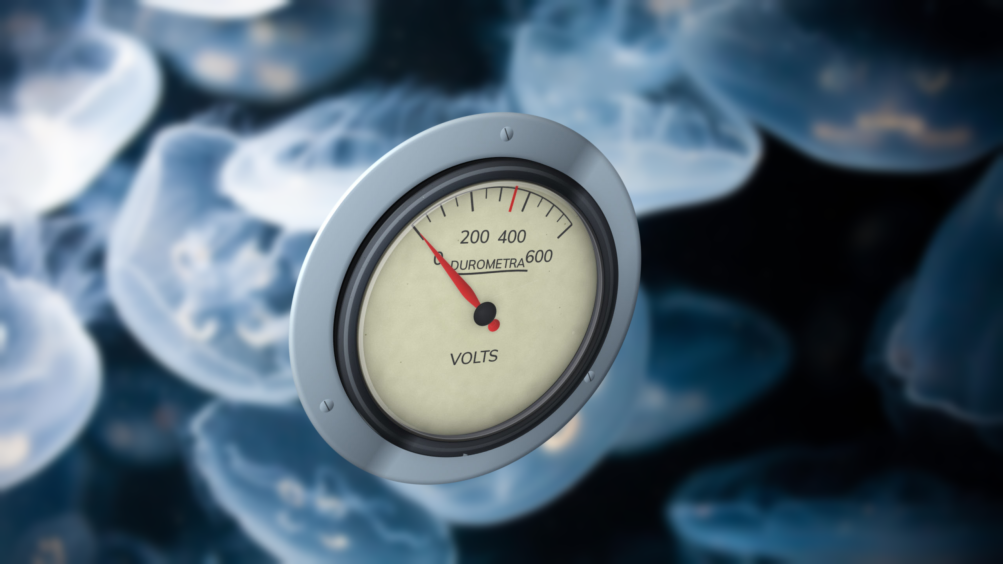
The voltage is 0V
